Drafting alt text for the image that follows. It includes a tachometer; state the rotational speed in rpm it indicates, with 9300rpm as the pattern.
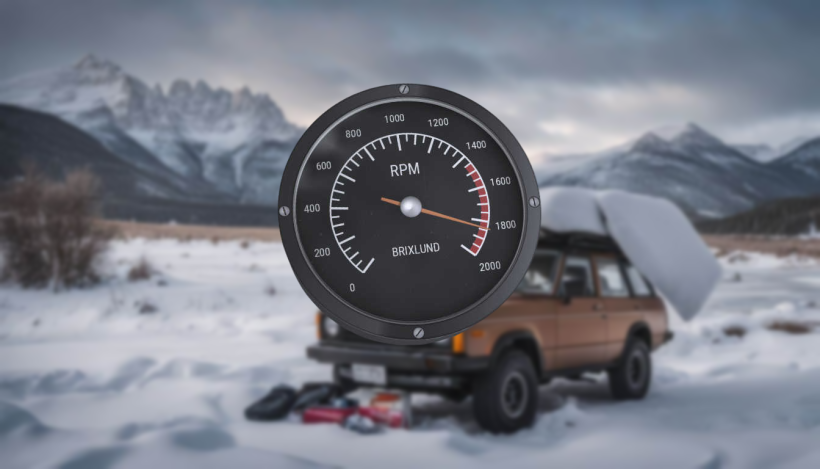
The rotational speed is 1850rpm
